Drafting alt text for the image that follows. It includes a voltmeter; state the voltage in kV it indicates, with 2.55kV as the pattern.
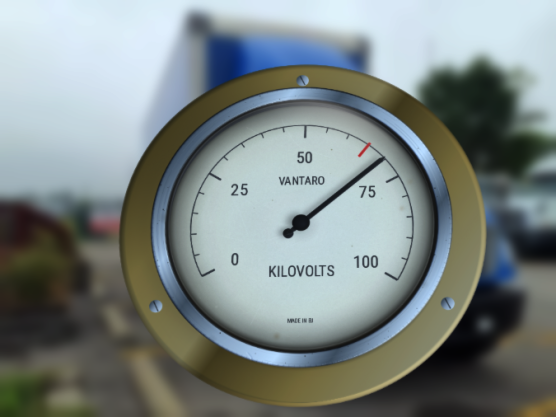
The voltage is 70kV
